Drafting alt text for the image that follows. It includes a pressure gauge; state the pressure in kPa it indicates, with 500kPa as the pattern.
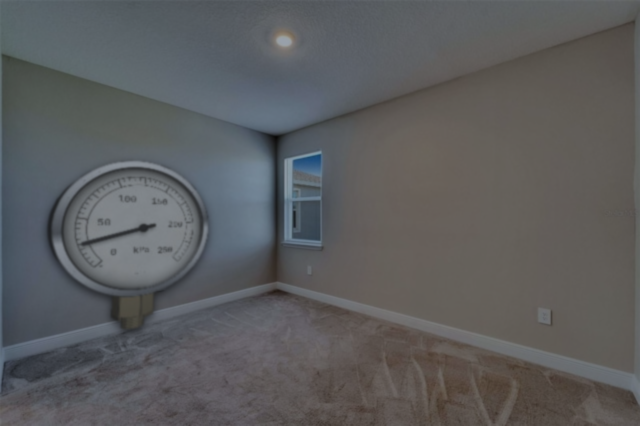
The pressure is 25kPa
